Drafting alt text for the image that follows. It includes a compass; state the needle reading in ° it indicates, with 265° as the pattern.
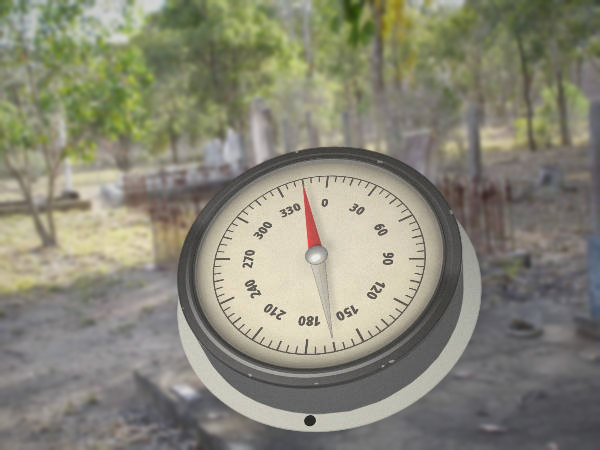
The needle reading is 345°
